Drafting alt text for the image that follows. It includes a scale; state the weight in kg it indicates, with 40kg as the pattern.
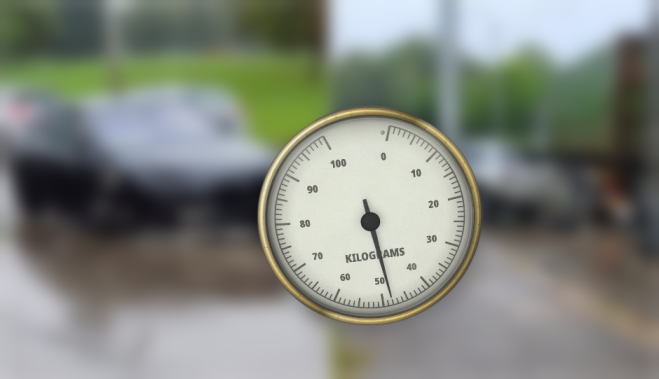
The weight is 48kg
